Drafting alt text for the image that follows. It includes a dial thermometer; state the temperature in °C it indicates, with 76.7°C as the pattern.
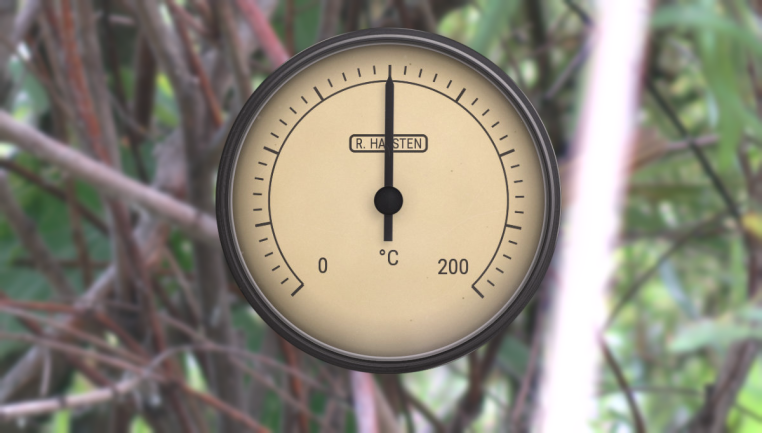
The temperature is 100°C
